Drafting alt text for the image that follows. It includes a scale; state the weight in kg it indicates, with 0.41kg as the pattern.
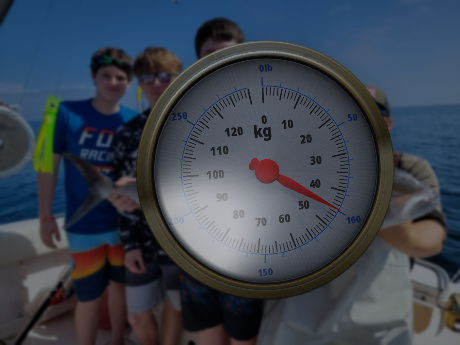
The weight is 45kg
